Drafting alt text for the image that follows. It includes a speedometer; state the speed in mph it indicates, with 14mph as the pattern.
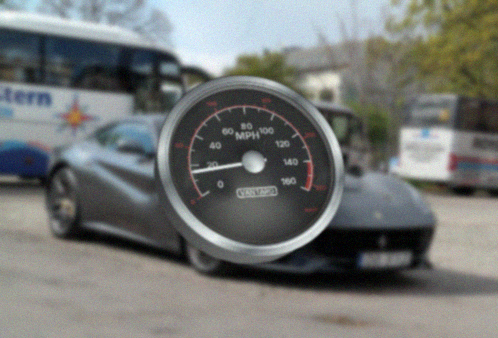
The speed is 15mph
